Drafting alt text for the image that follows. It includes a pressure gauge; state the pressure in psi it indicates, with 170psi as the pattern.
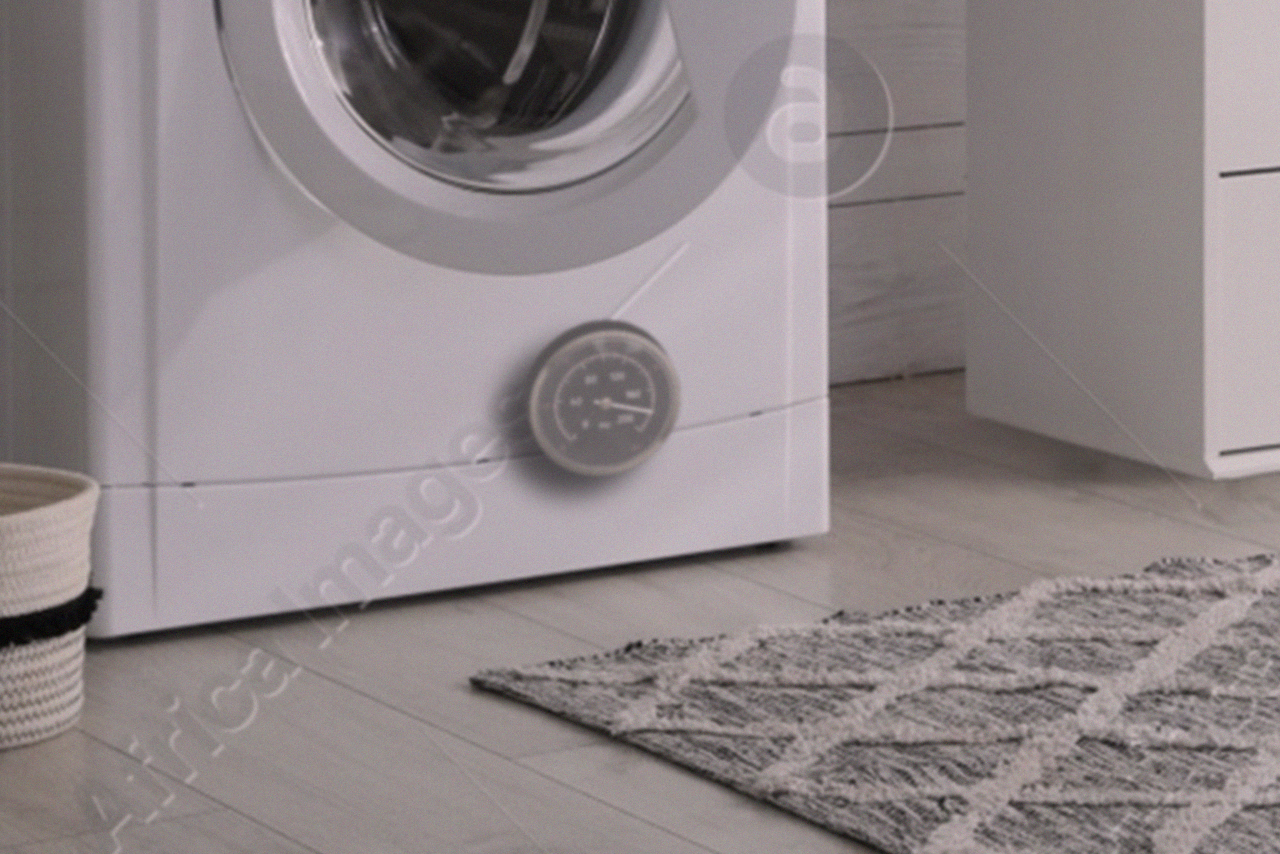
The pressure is 180psi
